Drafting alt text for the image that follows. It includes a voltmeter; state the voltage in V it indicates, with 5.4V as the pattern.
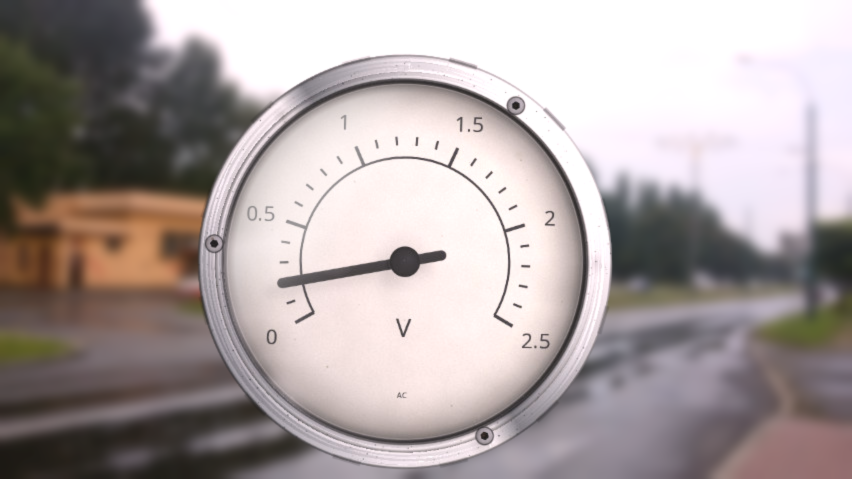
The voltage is 0.2V
